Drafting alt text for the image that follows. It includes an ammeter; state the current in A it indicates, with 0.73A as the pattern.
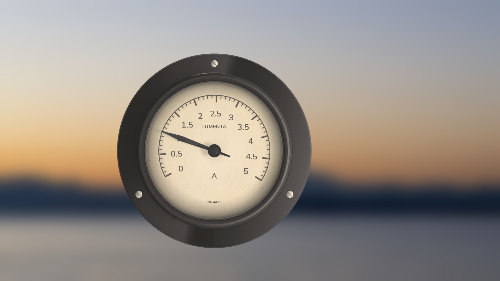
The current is 1A
